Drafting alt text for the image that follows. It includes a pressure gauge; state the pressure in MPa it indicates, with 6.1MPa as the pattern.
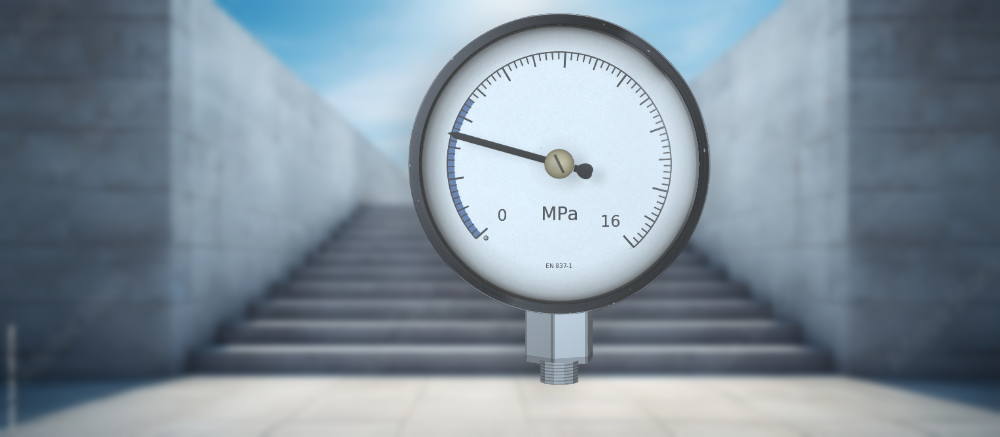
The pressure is 3.4MPa
